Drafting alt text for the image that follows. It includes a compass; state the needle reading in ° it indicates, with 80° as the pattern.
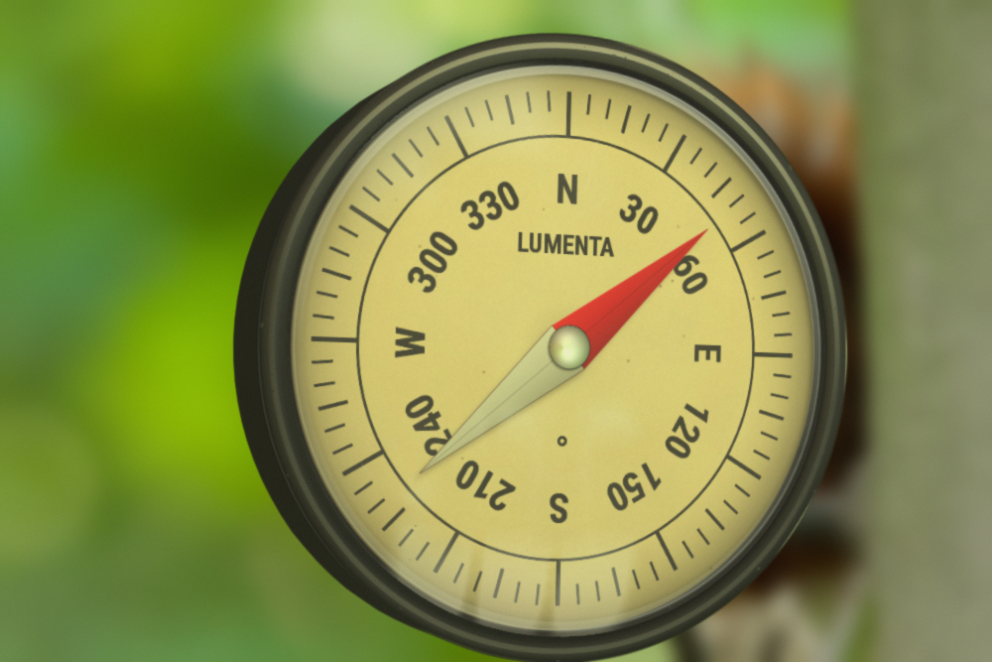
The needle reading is 50°
